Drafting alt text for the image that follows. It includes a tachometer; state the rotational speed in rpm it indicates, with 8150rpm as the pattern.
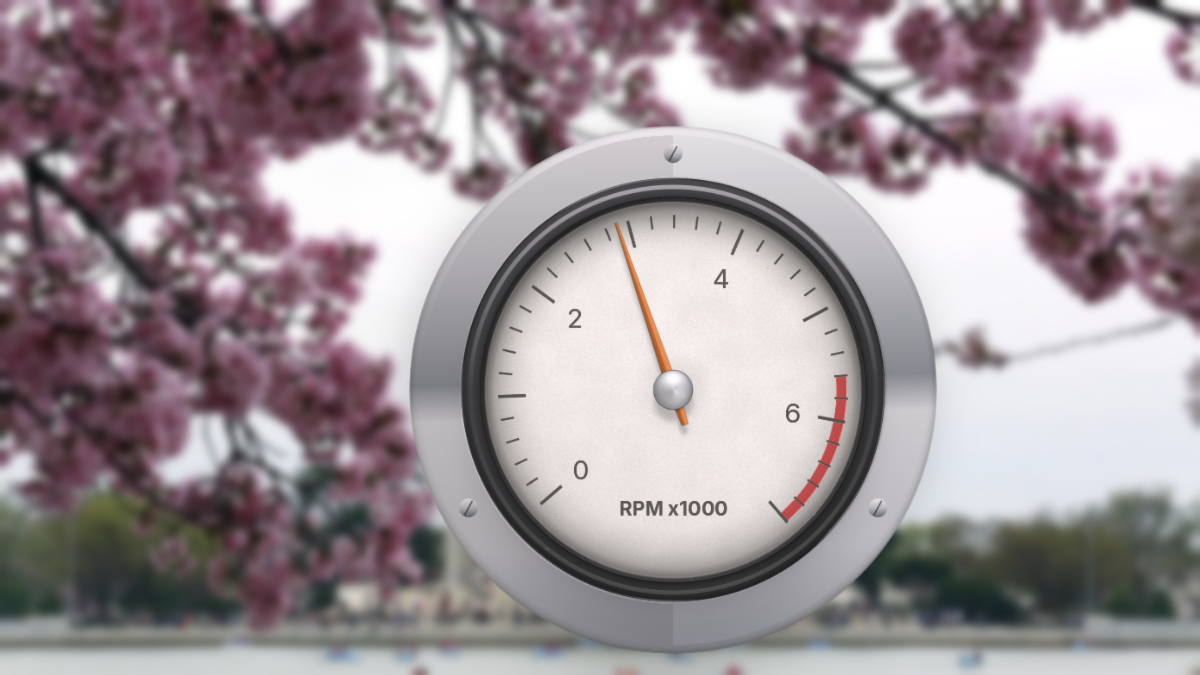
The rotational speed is 2900rpm
